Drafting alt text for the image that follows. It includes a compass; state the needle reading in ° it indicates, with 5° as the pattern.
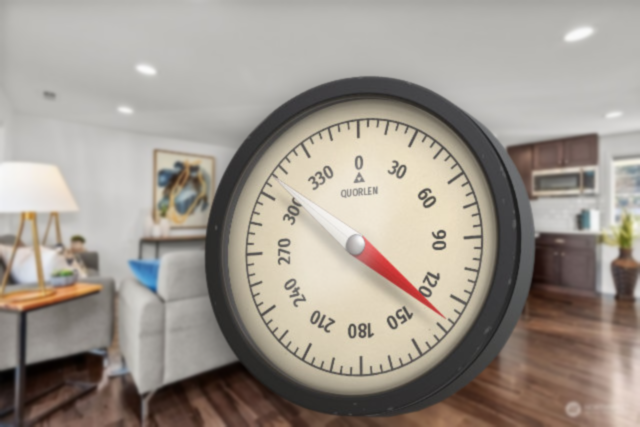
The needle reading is 130°
